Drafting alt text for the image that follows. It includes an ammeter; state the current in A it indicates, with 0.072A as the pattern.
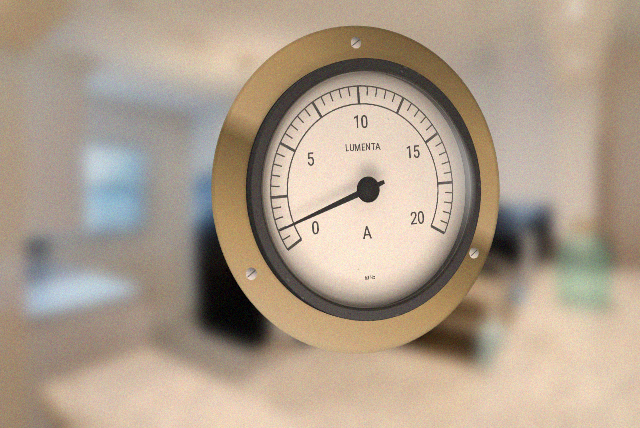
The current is 1A
